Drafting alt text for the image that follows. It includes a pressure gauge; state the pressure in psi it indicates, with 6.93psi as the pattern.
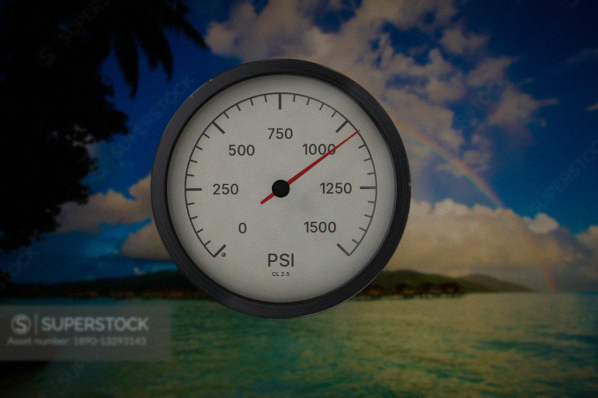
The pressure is 1050psi
